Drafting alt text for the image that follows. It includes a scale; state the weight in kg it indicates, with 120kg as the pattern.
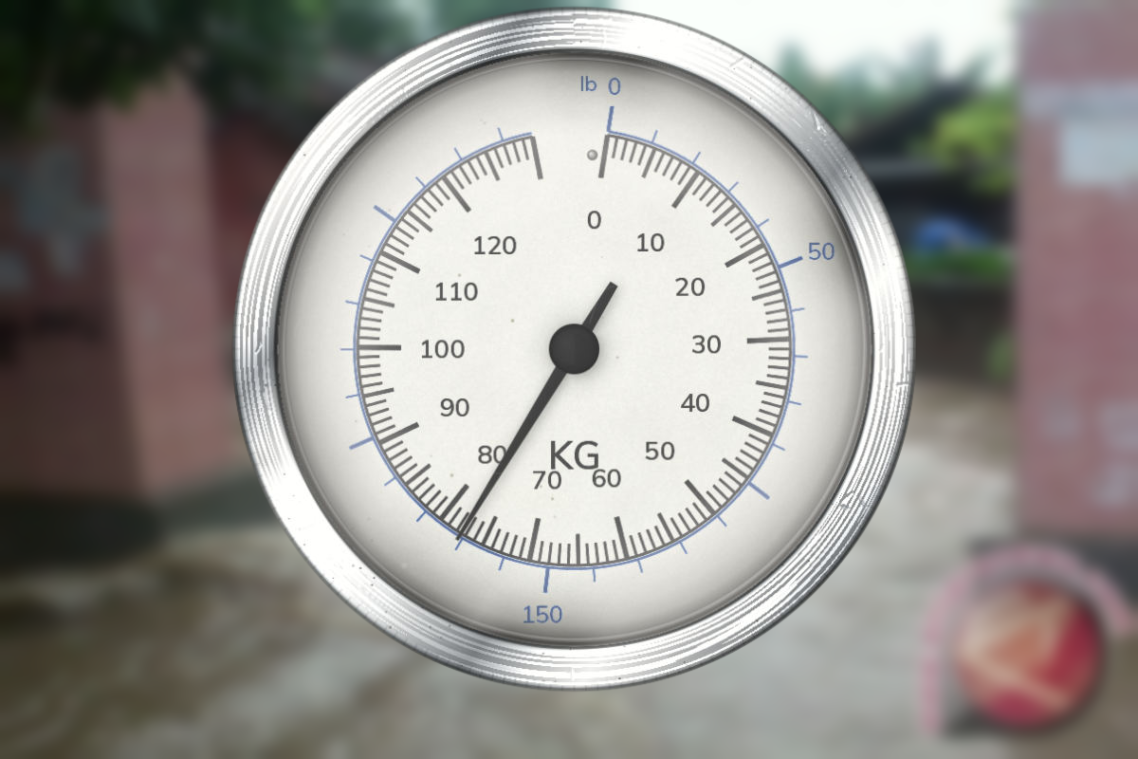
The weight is 77.5kg
